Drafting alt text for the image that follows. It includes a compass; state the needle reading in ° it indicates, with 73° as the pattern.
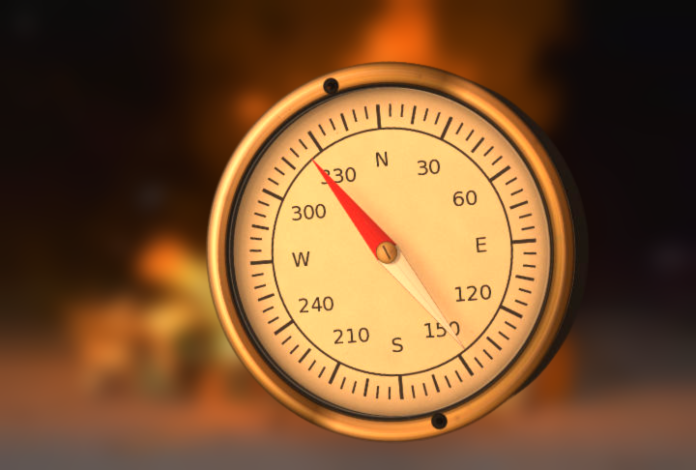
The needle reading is 325°
